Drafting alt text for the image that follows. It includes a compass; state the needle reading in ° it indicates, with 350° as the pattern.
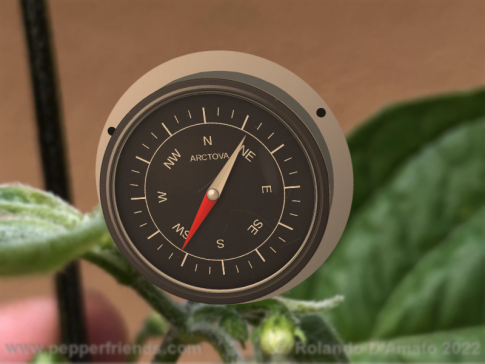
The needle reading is 215°
